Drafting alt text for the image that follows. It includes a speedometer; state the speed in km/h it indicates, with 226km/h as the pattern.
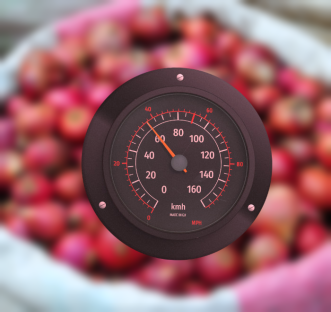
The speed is 60km/h
